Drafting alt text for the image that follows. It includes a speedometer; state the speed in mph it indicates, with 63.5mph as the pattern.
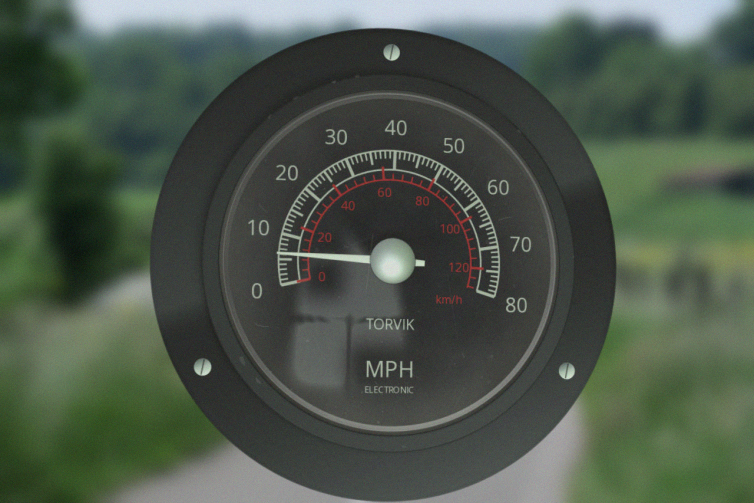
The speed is 6mph
